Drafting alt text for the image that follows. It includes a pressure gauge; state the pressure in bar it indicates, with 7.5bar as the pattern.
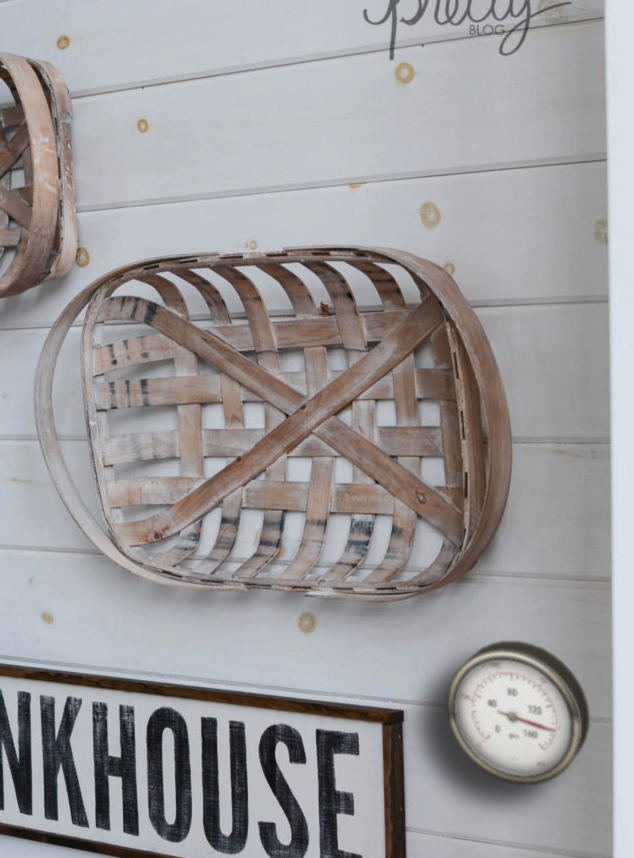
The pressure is 140bar
